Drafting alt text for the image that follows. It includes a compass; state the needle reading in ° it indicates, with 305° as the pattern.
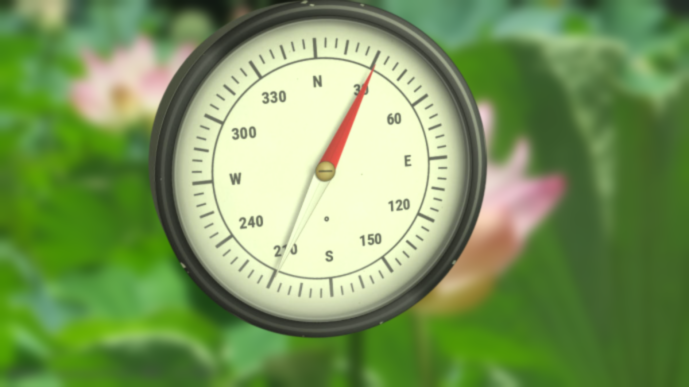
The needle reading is 30°
